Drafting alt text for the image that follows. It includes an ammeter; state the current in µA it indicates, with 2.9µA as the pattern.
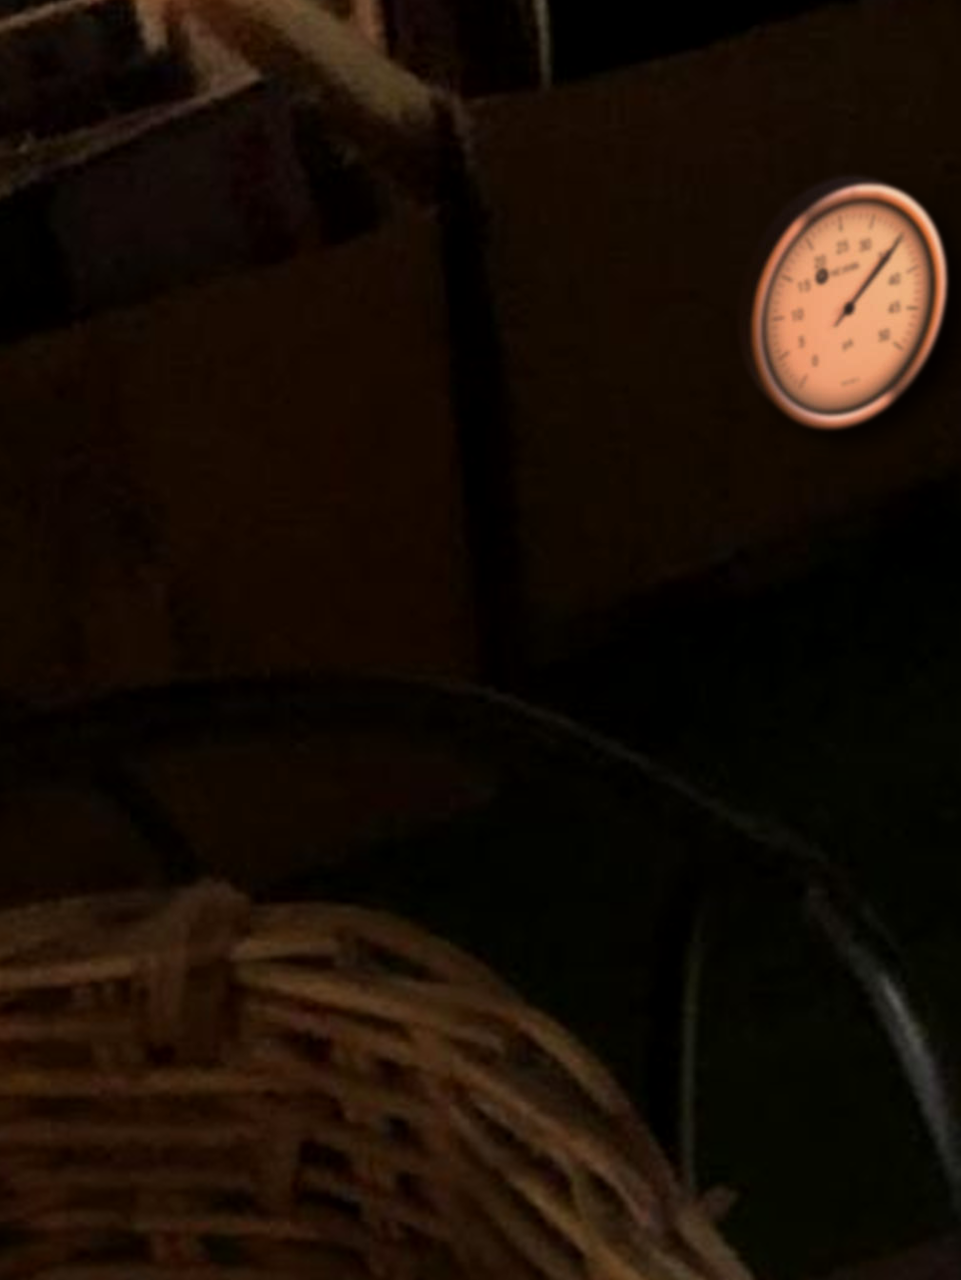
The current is 35µA
